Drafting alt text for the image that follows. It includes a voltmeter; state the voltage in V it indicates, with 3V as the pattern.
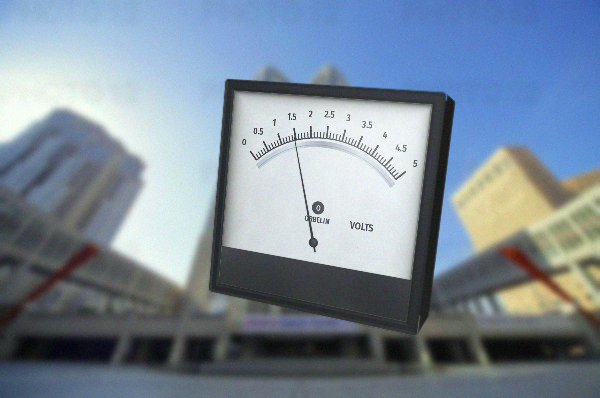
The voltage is 1.5V
